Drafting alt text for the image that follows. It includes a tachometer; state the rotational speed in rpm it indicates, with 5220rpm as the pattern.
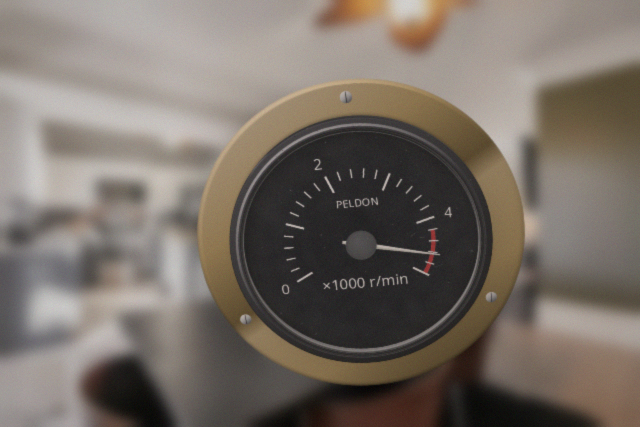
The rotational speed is 4600rpm
